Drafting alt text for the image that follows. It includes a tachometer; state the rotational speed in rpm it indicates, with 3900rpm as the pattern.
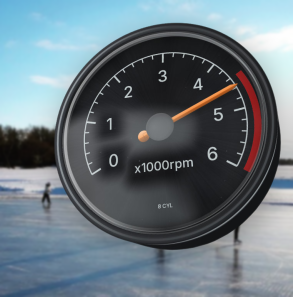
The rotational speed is 4600rpm
